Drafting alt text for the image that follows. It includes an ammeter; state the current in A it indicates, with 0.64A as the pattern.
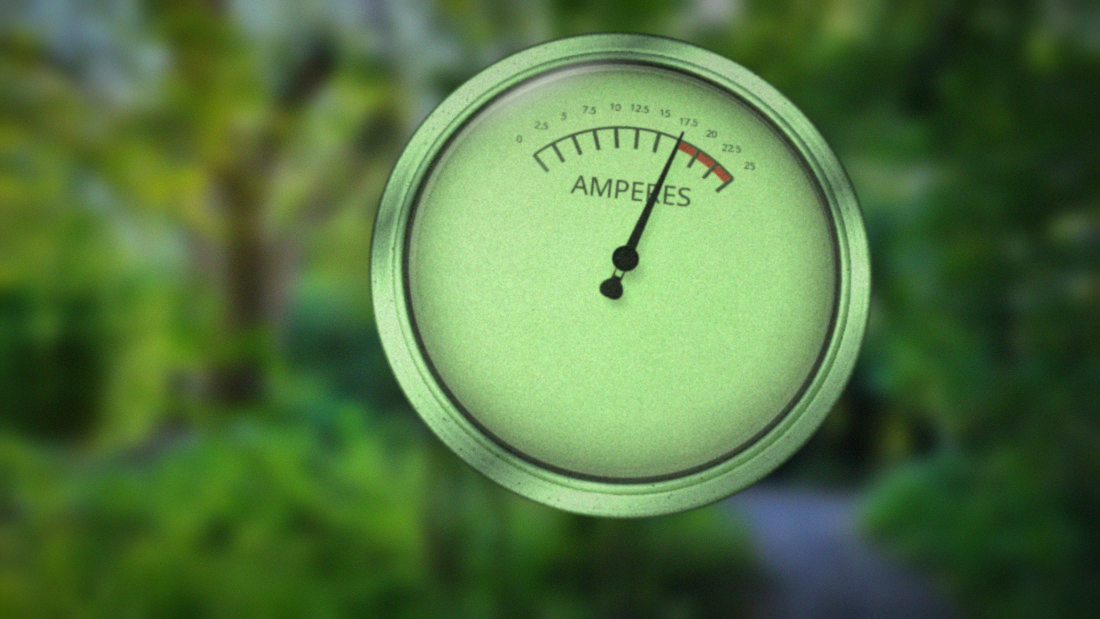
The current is 17.5A
